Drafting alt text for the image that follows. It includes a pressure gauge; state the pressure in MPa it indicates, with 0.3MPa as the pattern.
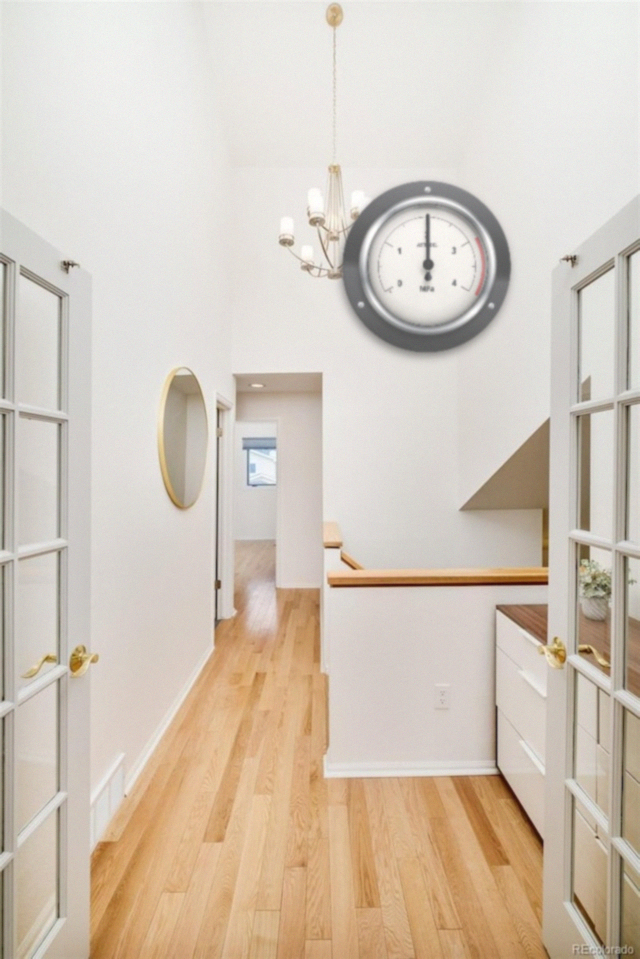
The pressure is 2MPa
